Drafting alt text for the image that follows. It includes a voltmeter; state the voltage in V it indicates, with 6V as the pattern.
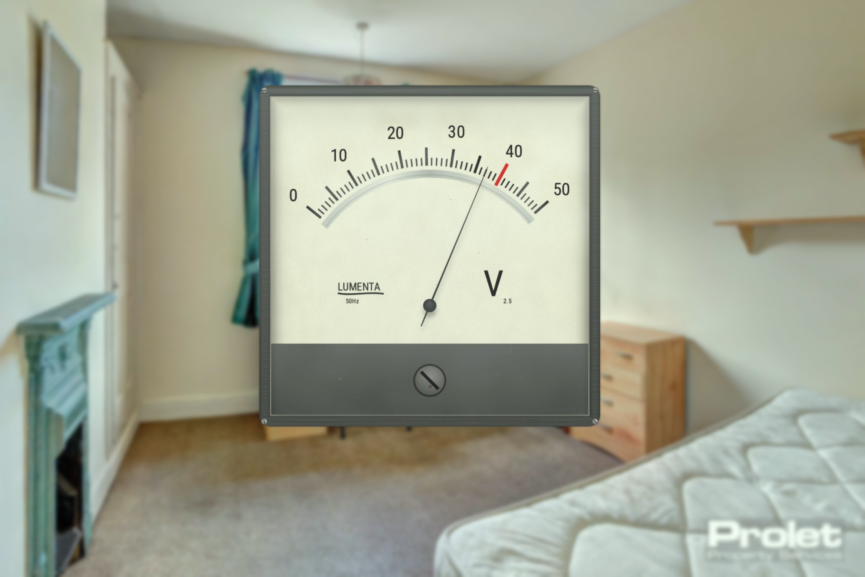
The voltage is 37V
